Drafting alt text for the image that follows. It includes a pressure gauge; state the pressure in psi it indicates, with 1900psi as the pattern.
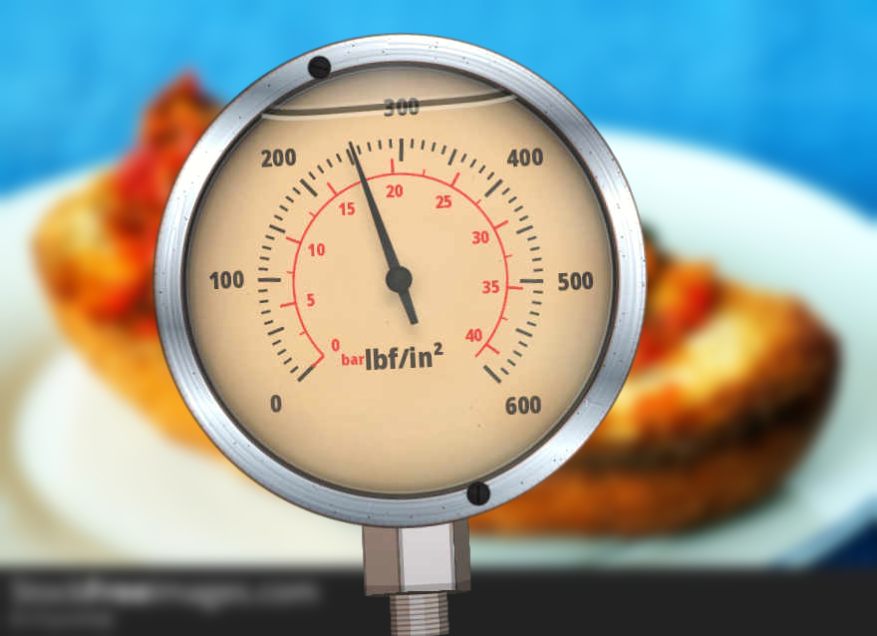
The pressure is 255psi
